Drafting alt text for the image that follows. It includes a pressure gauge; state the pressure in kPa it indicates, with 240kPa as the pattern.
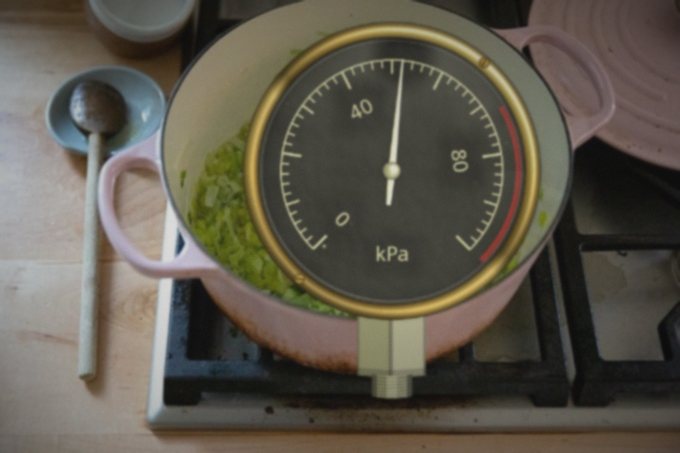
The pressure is 52kPa
